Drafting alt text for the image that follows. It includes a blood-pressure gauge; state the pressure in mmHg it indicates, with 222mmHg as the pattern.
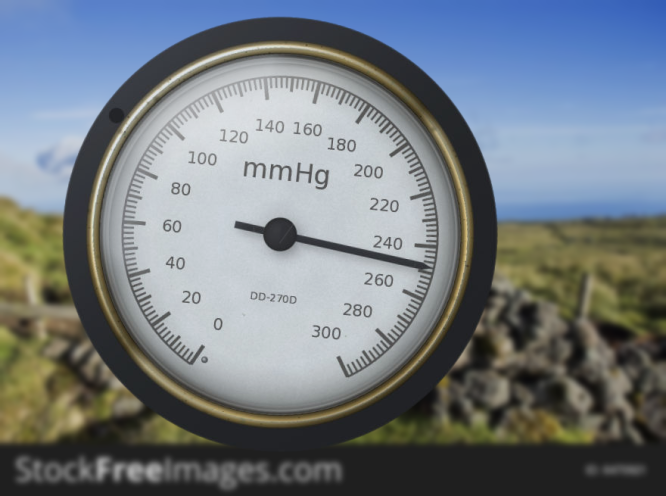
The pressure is 248mmHg
